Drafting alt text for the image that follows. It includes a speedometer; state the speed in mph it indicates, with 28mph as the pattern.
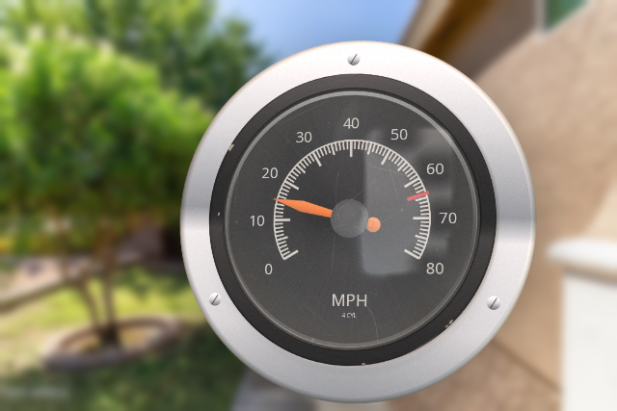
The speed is 15mph
